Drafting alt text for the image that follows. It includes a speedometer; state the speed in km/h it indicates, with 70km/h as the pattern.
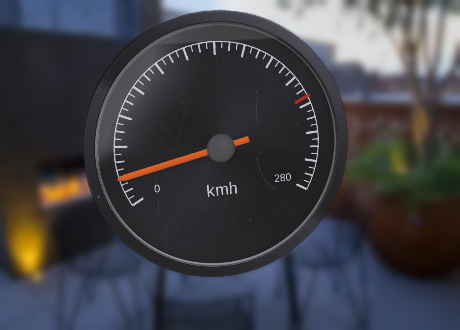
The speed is 20km/h
